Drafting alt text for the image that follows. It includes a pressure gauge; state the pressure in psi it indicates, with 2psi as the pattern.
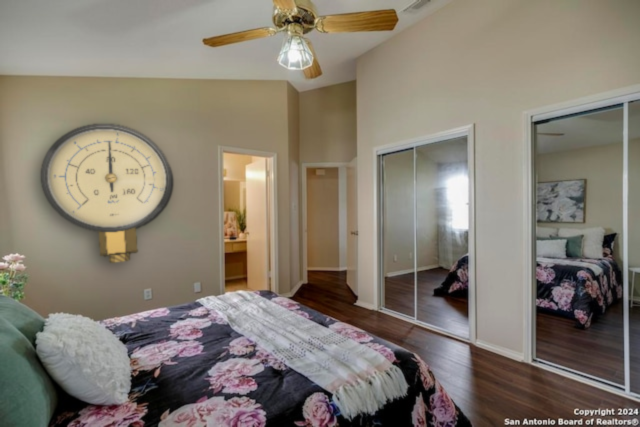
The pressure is 80psi
